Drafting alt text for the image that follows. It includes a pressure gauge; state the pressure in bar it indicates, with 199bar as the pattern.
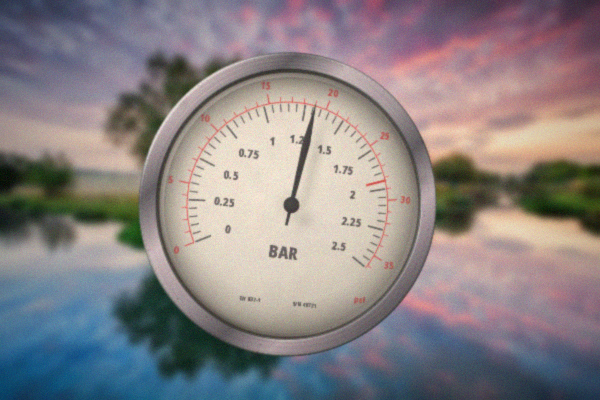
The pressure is 1.3bar
